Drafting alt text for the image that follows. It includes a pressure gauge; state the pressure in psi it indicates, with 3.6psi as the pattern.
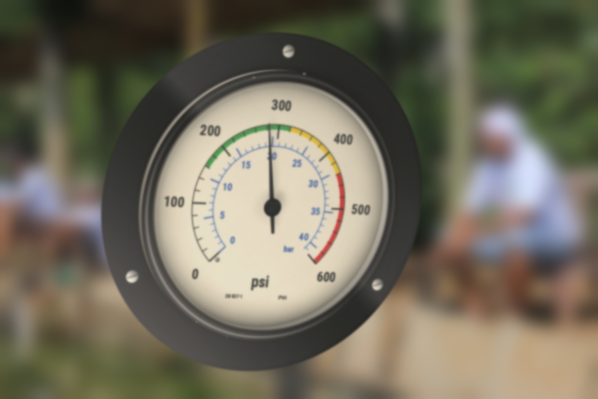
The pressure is 280psi
